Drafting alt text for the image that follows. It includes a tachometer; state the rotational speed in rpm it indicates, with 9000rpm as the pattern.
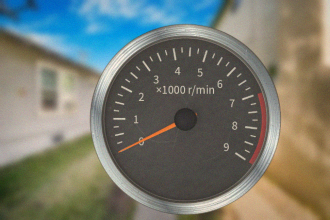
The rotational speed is 0rpm
